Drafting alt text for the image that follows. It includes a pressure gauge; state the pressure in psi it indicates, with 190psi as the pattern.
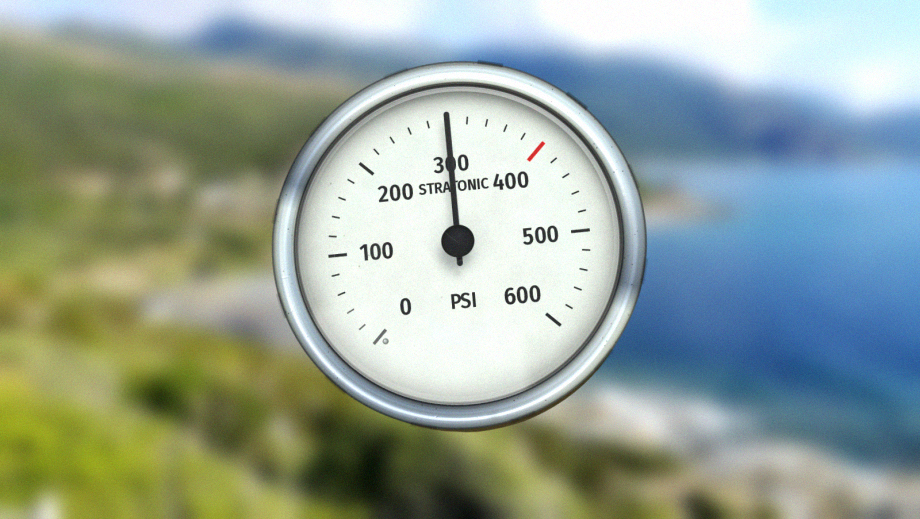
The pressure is 300psi
